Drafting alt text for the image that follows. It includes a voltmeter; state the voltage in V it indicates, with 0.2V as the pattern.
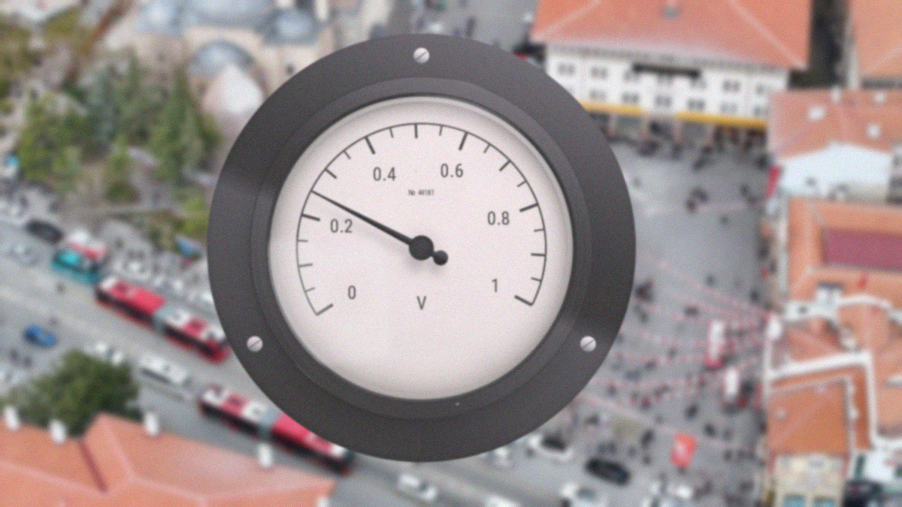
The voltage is 0.25V
